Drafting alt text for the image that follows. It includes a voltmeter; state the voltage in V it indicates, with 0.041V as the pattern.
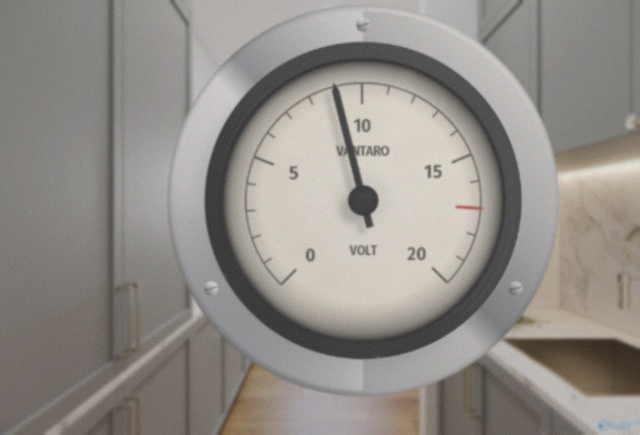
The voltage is 9V
